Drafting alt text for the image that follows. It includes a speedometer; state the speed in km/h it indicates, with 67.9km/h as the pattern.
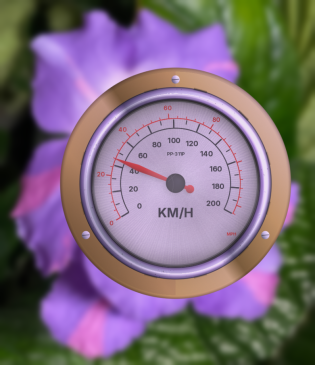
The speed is 45km/h
